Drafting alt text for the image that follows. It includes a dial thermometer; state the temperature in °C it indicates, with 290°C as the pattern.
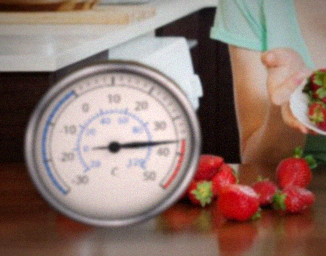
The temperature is 36°C
